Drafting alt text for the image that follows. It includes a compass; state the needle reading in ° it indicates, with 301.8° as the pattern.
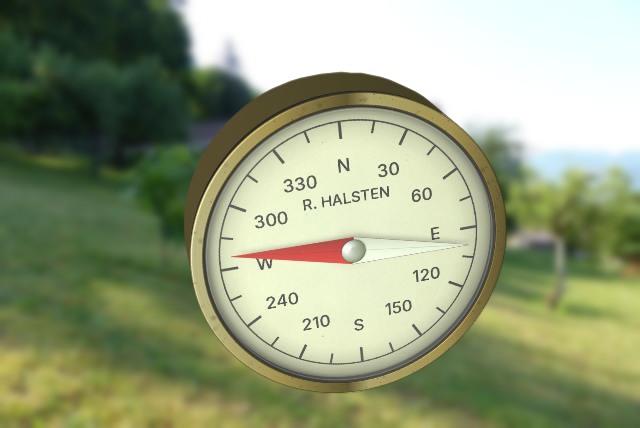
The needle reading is 277.5°
